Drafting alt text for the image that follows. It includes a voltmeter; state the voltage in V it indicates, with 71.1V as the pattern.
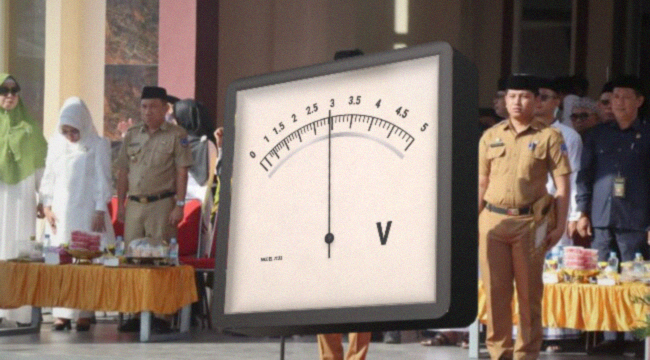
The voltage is 3V
